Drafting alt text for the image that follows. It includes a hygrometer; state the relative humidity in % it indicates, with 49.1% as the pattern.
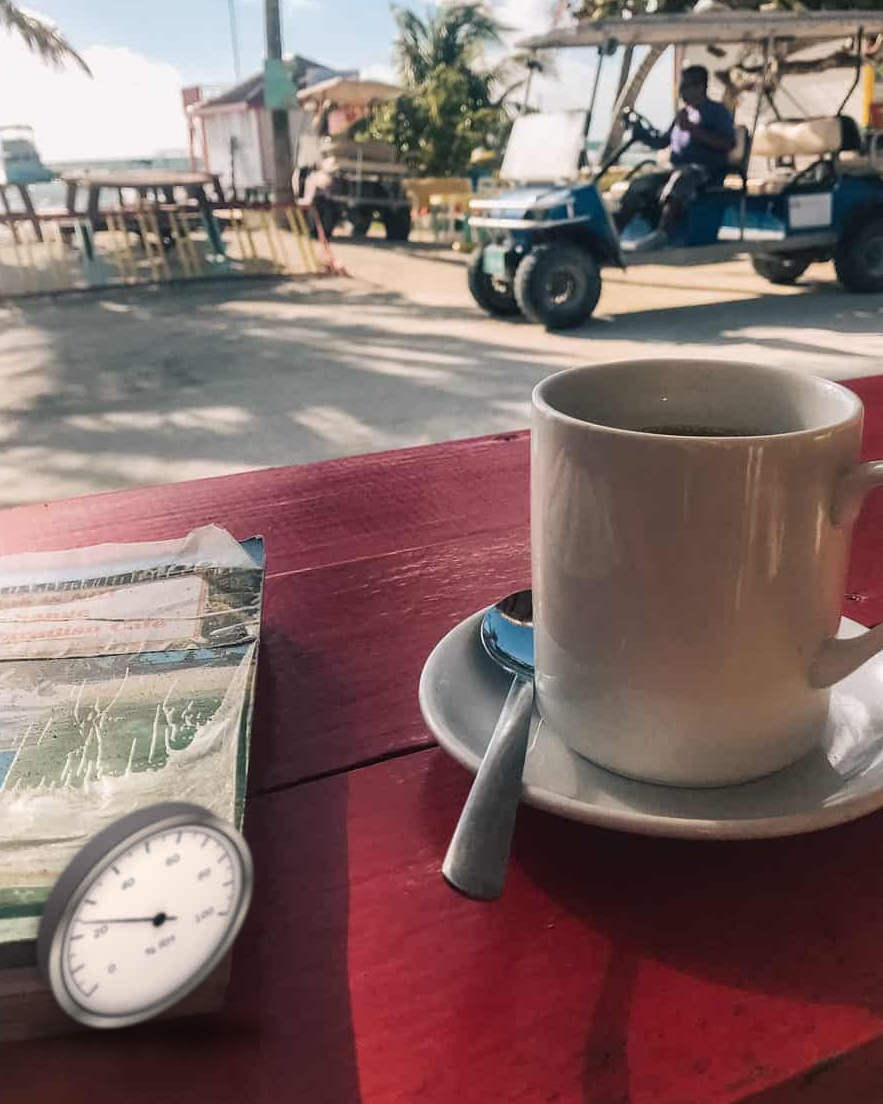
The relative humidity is 25%
